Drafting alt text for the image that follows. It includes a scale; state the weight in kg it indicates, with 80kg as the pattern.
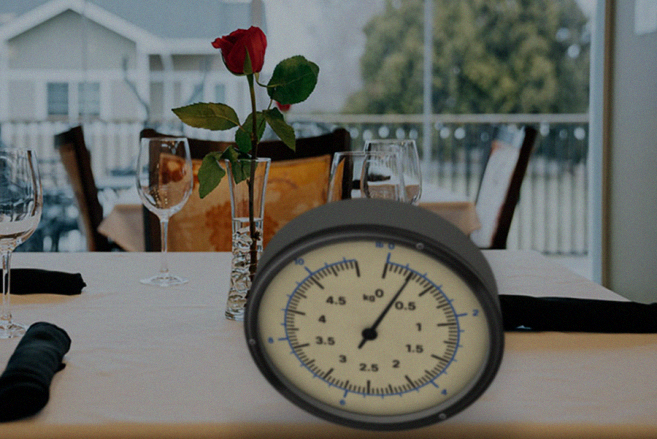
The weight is 0.25kg
